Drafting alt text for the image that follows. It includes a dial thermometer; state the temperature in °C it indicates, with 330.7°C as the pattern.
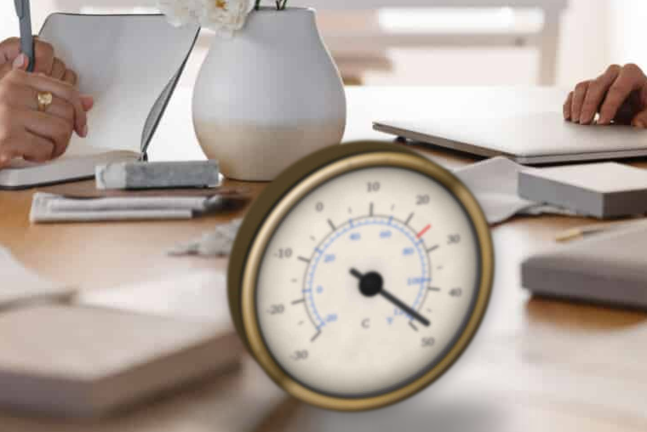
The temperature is 47.5°C
